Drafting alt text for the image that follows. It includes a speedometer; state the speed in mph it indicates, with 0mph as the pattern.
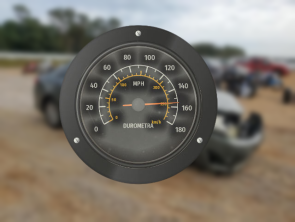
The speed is 155mph
